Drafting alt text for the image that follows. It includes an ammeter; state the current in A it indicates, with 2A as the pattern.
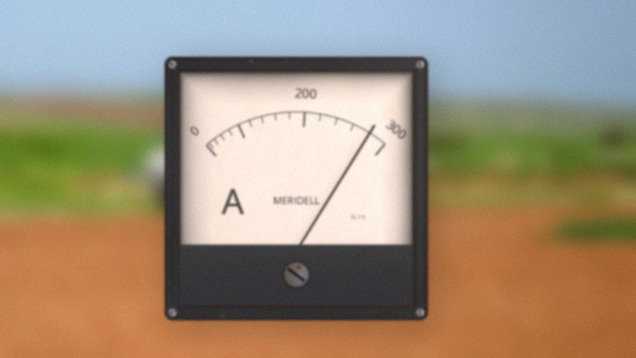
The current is 280A
